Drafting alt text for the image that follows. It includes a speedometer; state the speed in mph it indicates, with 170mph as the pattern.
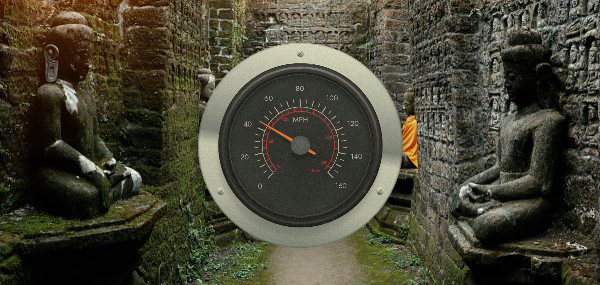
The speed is 45mph
